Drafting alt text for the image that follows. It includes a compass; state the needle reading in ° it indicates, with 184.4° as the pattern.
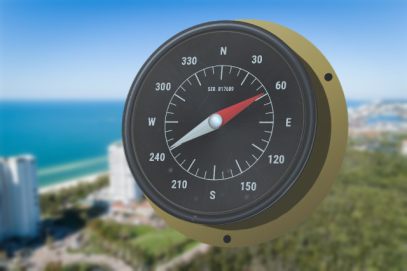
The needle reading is 60°
